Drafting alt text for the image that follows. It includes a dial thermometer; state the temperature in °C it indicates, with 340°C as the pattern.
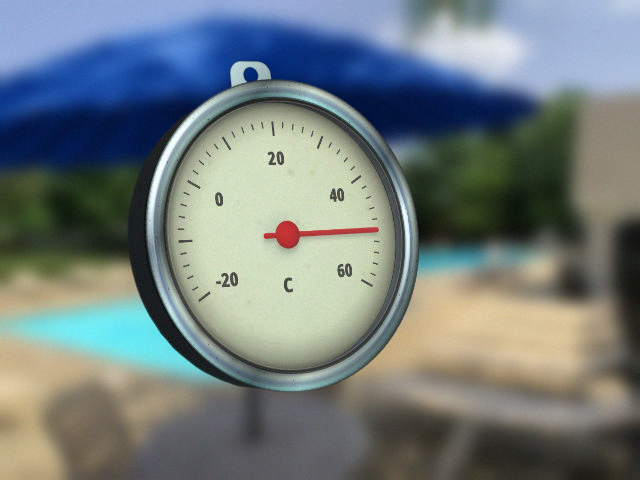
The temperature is 50°C
